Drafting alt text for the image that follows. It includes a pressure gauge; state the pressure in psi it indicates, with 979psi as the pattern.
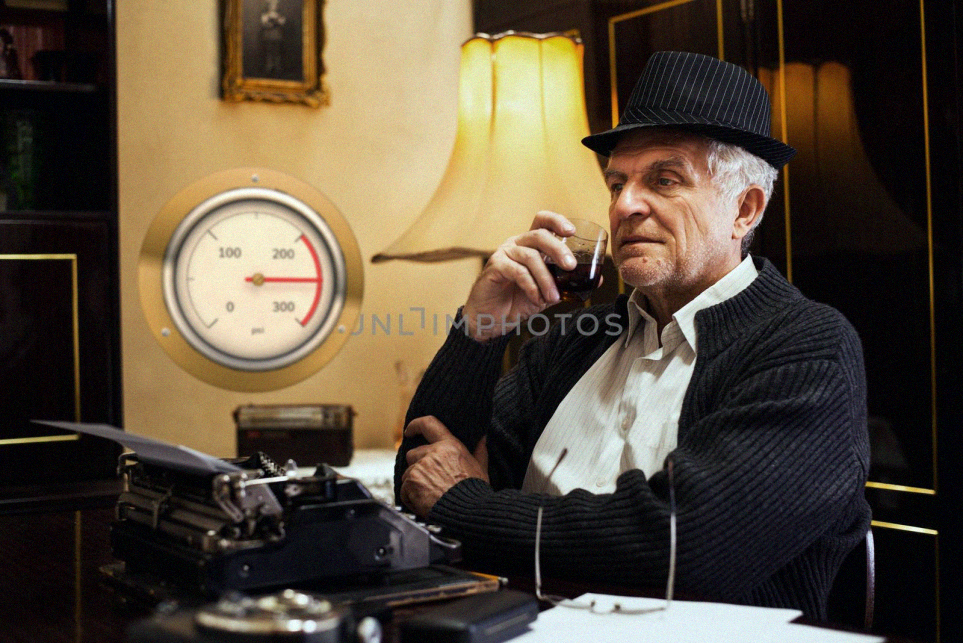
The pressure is 250psi
